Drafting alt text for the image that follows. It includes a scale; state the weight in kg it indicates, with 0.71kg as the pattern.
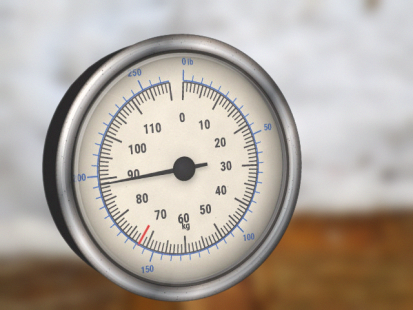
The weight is 89kg
